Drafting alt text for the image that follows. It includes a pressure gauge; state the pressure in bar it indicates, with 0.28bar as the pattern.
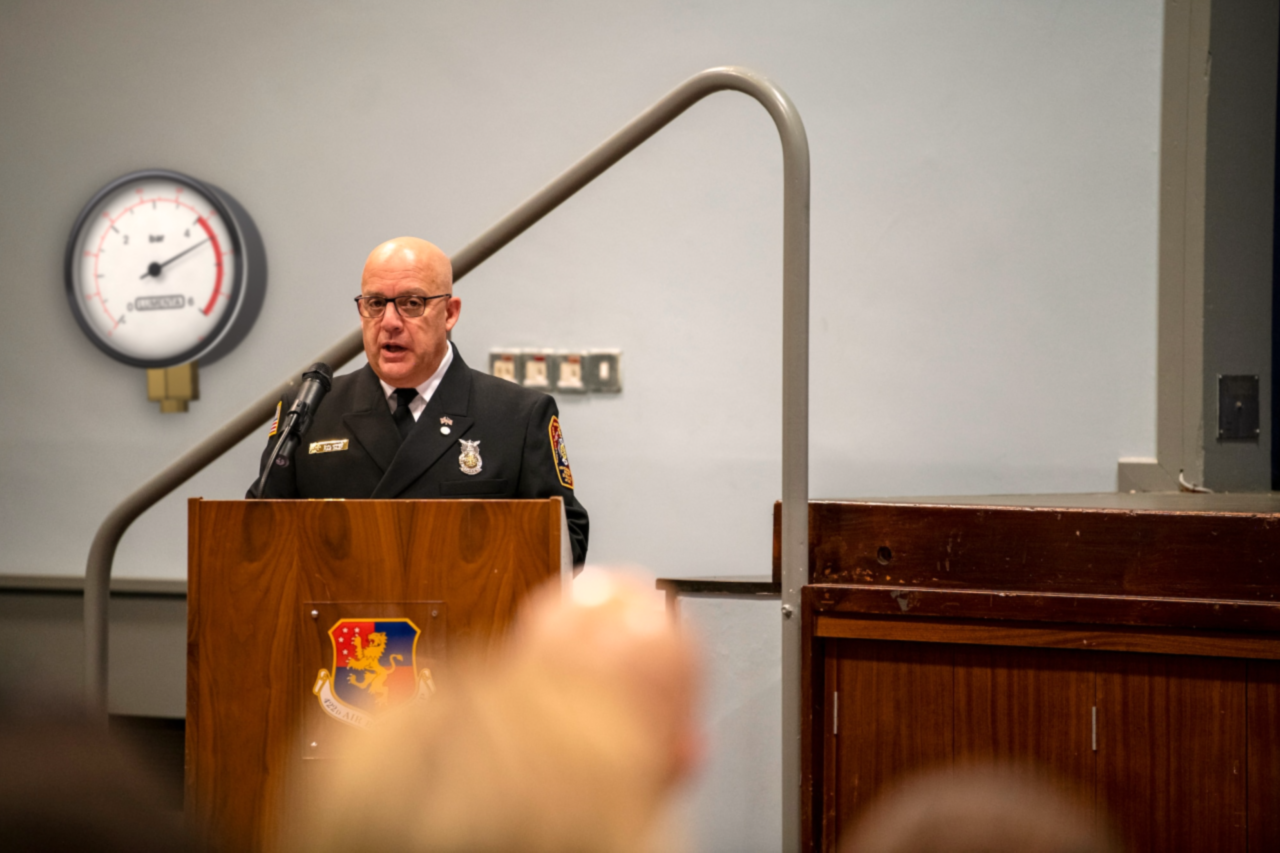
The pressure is 4.5bar
